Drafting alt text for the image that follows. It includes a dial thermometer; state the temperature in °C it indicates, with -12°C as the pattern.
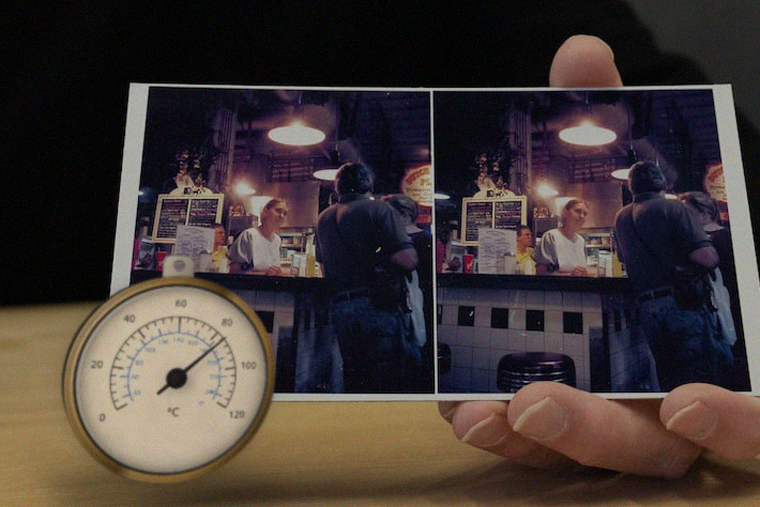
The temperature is 84°C
